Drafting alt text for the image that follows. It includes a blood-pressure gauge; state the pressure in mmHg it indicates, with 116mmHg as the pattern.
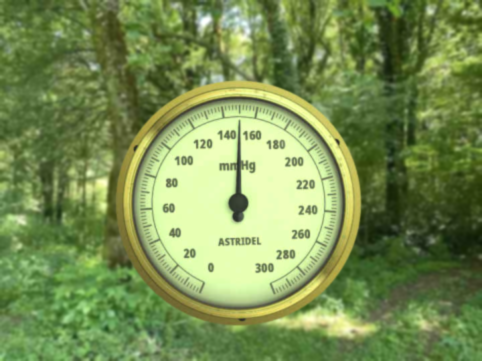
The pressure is 150mmHg
